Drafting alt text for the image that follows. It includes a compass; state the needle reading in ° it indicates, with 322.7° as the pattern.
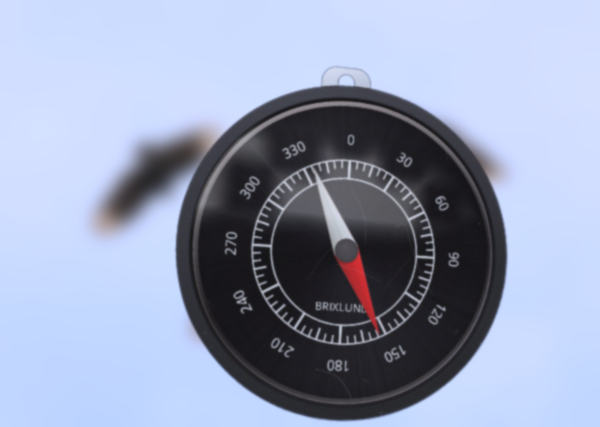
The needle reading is 155°
